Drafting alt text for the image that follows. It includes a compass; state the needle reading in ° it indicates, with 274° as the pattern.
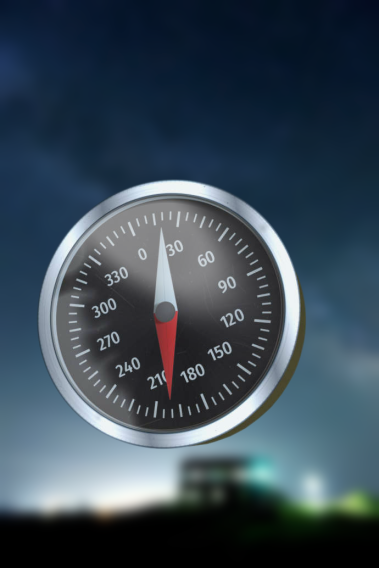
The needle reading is 200°
